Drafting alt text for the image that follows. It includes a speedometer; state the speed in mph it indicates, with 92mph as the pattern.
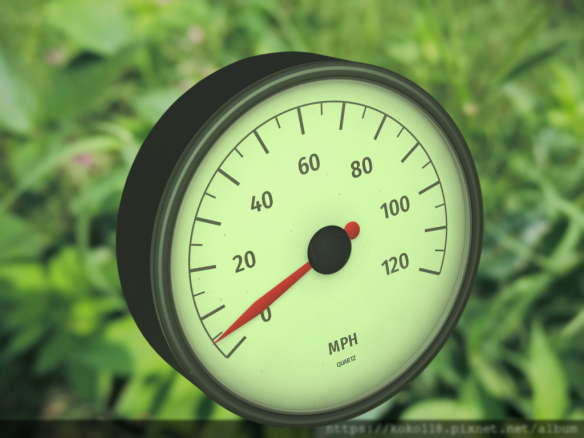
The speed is 5mph
